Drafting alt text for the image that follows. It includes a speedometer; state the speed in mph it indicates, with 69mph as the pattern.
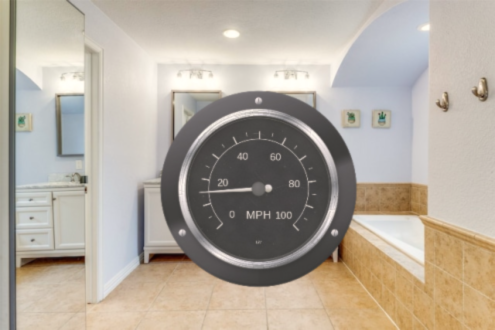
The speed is 15mph
